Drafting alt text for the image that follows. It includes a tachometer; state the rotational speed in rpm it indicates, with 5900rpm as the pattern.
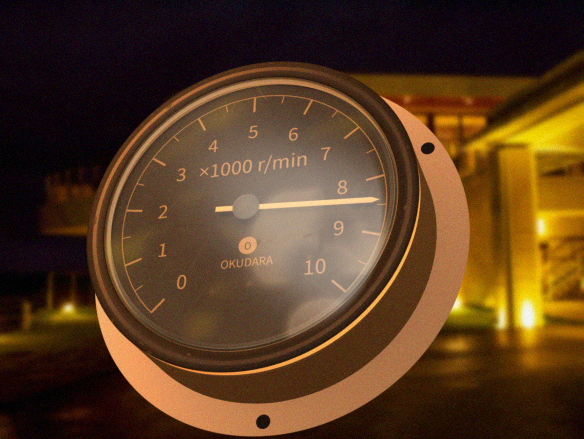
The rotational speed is 8500rpm
